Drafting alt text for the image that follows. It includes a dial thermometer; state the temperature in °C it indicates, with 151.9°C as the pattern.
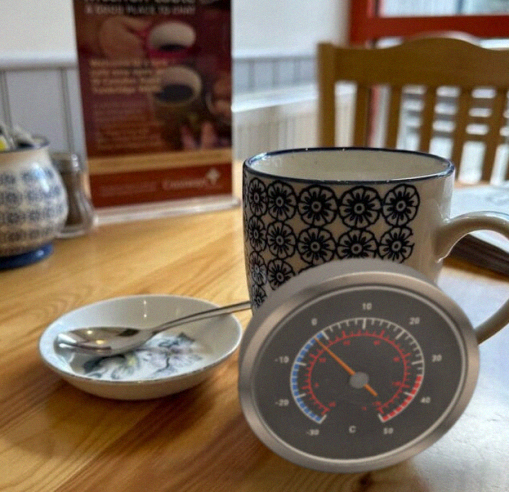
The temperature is -2°C
